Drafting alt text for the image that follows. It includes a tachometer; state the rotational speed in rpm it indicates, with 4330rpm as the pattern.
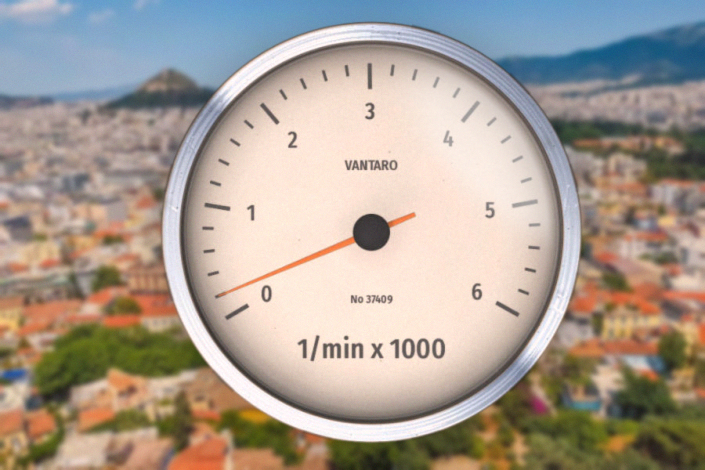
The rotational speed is 200rpm
